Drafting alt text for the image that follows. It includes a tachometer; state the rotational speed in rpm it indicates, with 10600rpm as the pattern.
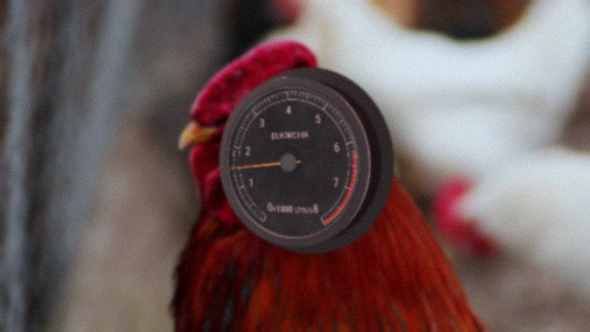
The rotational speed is 1500rpm
